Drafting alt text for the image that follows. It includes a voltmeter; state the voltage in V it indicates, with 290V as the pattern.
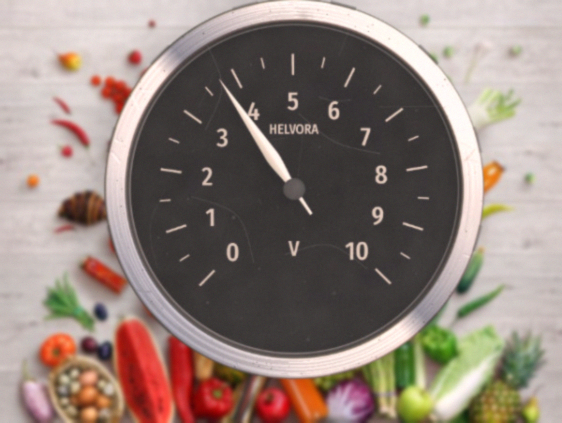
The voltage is 3.75V
